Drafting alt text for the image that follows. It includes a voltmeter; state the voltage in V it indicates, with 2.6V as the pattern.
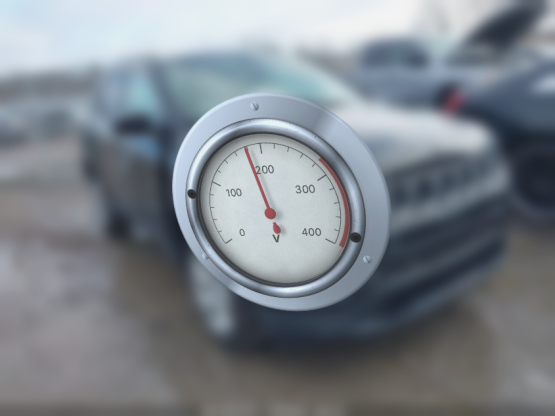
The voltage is 180V
